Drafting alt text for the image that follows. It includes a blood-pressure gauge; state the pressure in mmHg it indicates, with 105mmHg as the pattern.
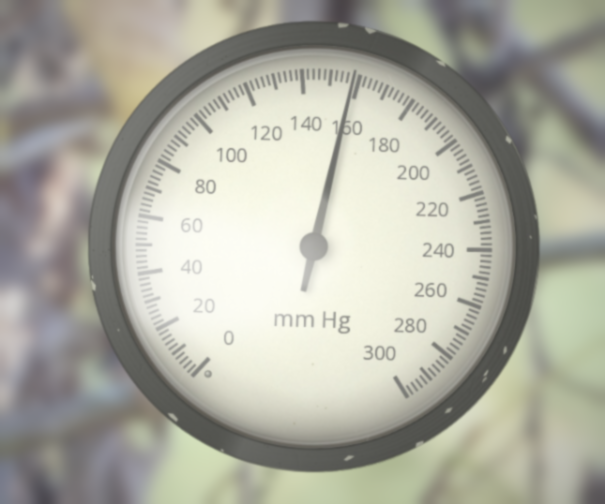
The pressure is 158mmHg
